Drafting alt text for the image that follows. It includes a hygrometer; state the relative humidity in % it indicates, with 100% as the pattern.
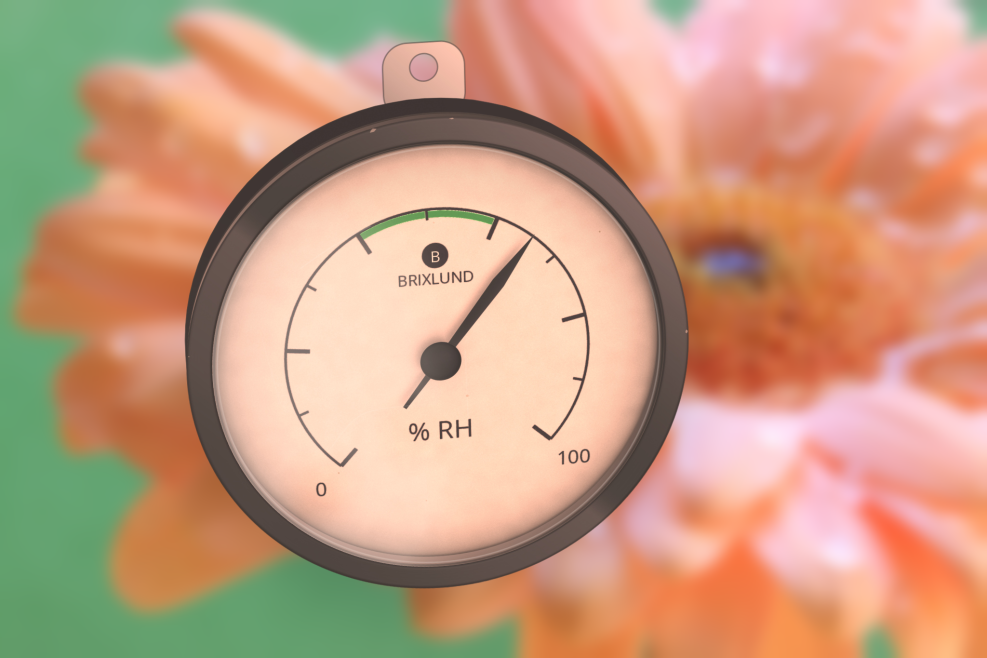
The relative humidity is 65%
